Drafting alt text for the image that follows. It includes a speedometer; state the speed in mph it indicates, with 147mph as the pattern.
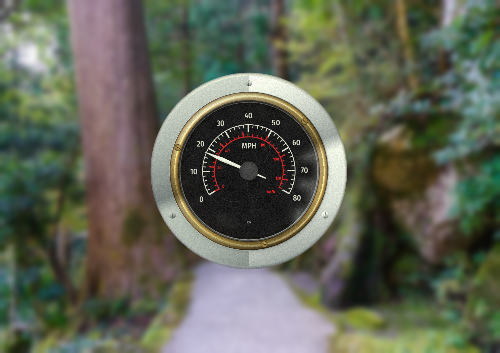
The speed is 18mph
